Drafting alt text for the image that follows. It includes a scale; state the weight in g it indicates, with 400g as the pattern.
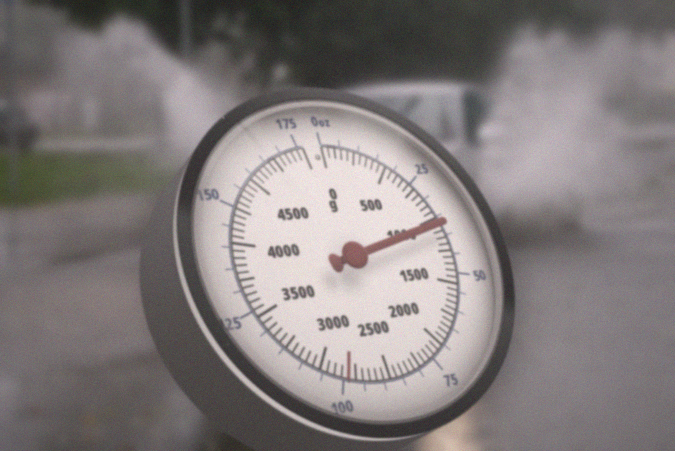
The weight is 1050g
